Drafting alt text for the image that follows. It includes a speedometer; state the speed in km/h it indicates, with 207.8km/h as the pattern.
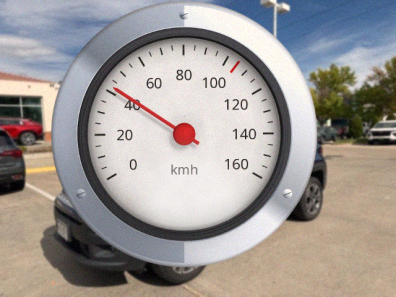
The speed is 42.5km/h
